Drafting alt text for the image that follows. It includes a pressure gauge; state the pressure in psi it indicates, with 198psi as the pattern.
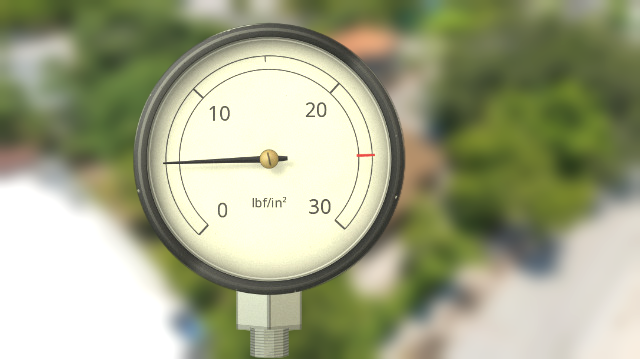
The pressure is 5psi
